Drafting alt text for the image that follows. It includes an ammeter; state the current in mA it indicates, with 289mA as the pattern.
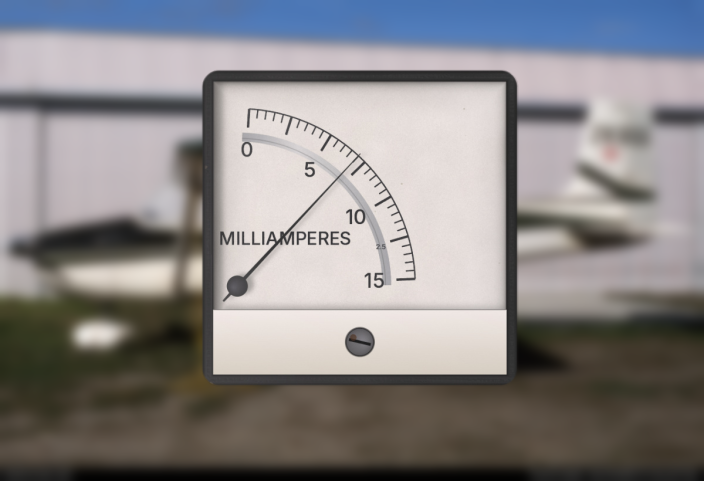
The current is 7mA
